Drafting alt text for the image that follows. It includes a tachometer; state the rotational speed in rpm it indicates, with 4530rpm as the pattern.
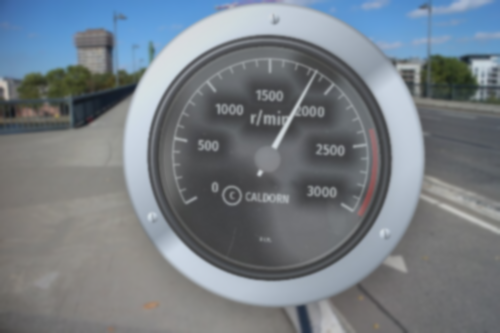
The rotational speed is 1850rpm
